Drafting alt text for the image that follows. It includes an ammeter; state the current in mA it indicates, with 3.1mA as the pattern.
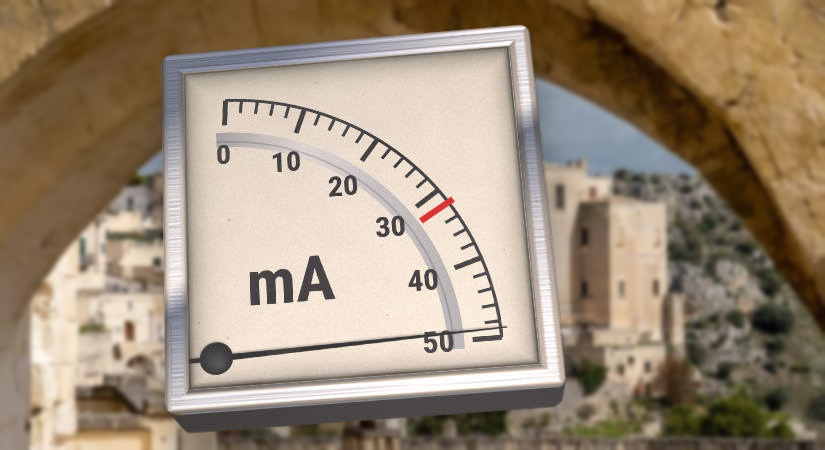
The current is 49mA
